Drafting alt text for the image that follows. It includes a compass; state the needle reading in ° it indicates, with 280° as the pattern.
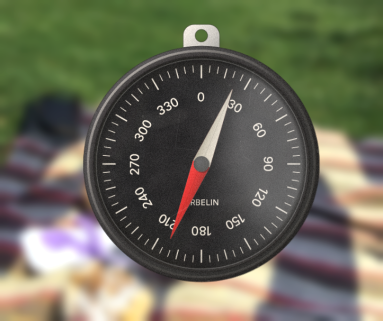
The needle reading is 202.5°
